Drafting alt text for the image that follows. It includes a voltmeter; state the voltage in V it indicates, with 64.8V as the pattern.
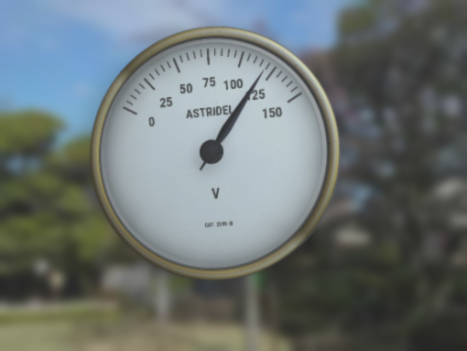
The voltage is 120V
